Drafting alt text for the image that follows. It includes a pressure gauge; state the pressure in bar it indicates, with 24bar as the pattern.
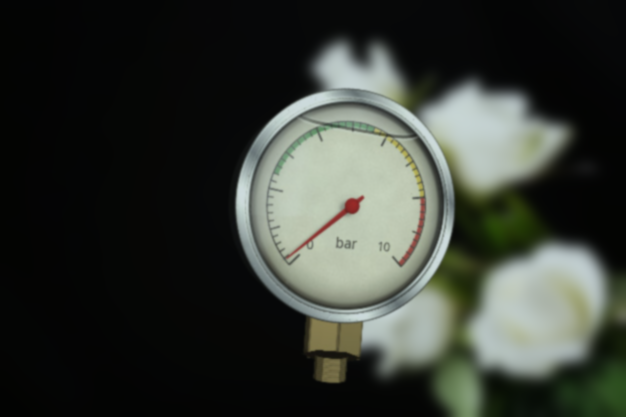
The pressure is 0.2bar
